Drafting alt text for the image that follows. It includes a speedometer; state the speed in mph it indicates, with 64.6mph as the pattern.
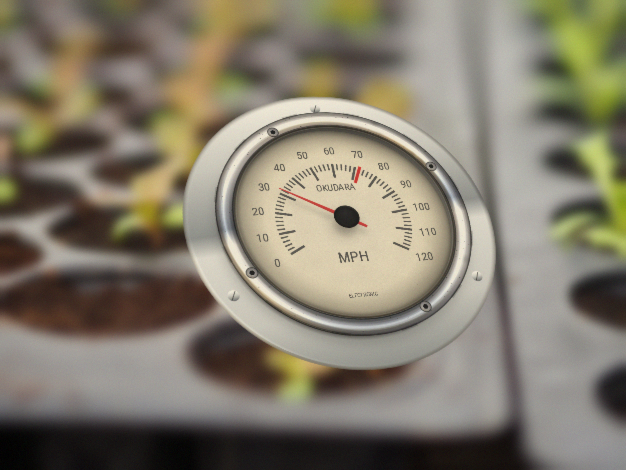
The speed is 30mph
